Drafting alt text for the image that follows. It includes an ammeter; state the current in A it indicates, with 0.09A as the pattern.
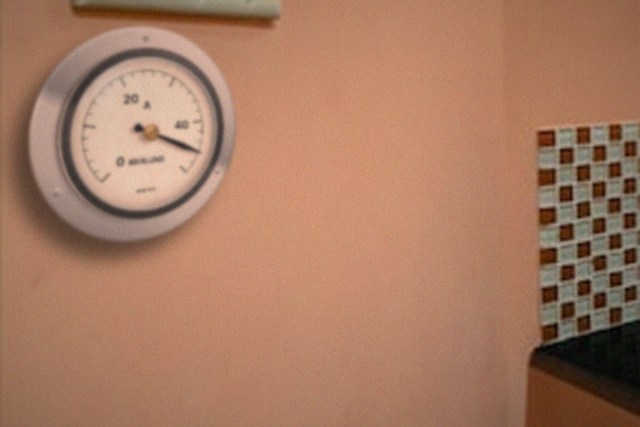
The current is 46A
